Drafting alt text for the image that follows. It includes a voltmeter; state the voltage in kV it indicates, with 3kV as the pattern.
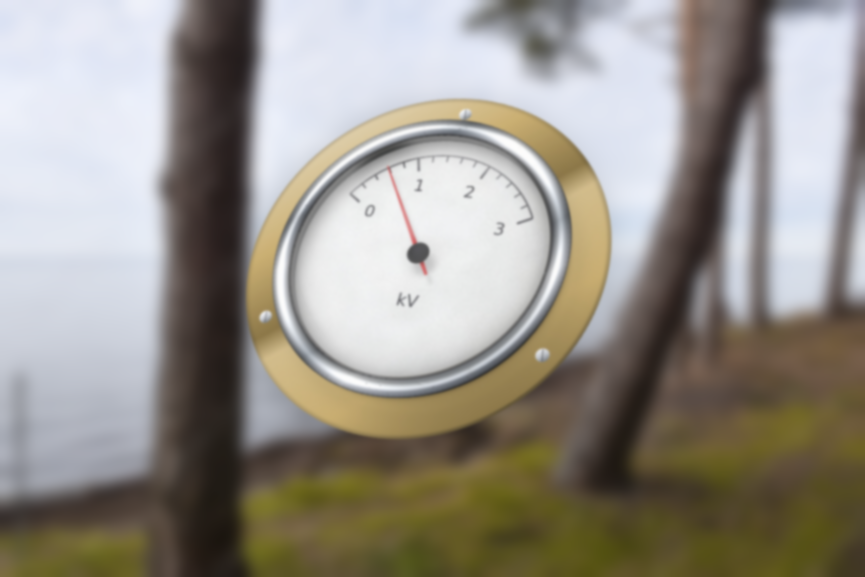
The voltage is 0.6kV
